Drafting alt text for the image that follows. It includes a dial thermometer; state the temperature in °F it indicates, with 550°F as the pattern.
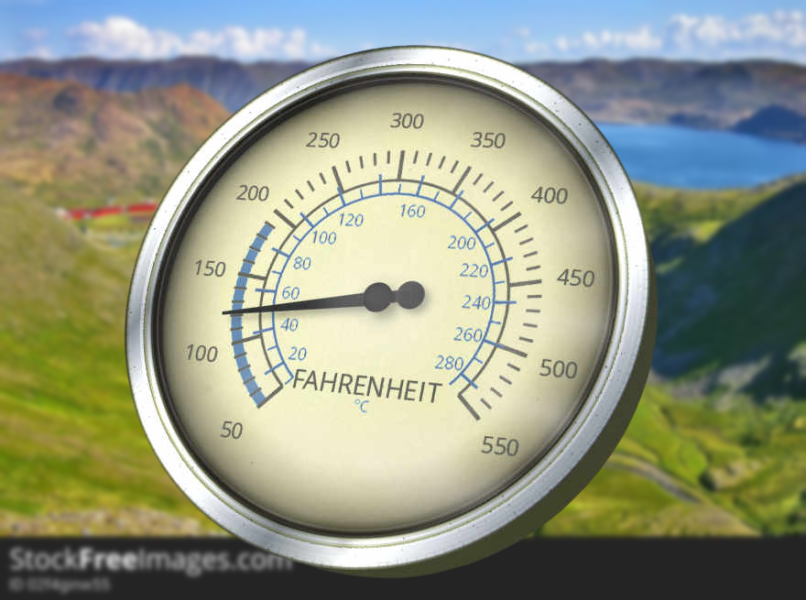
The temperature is 120°F
